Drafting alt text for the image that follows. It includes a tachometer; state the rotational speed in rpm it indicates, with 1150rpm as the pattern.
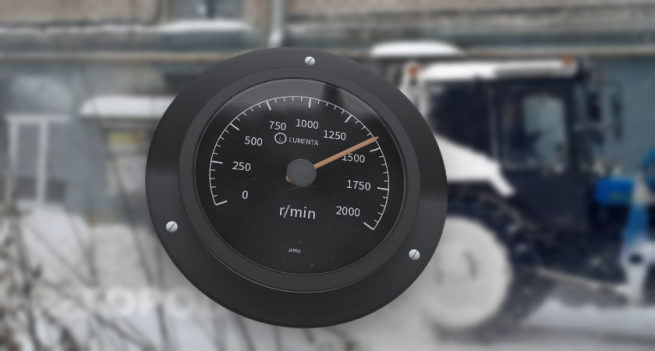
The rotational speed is 1450rpm
